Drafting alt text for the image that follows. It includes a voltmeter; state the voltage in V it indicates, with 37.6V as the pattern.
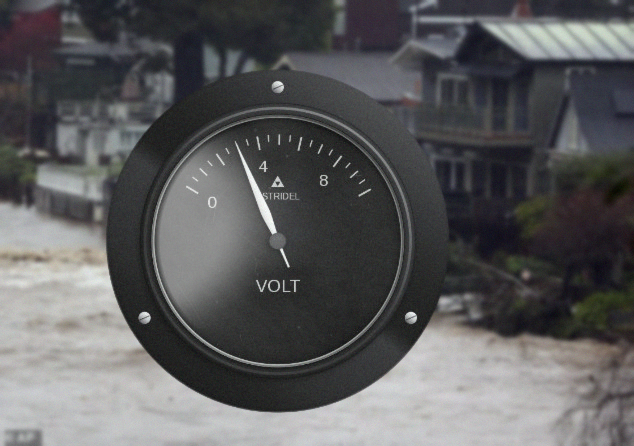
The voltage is 3V
